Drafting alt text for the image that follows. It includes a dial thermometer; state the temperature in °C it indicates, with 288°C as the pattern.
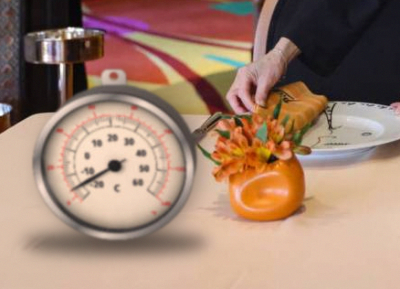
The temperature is -15°C
